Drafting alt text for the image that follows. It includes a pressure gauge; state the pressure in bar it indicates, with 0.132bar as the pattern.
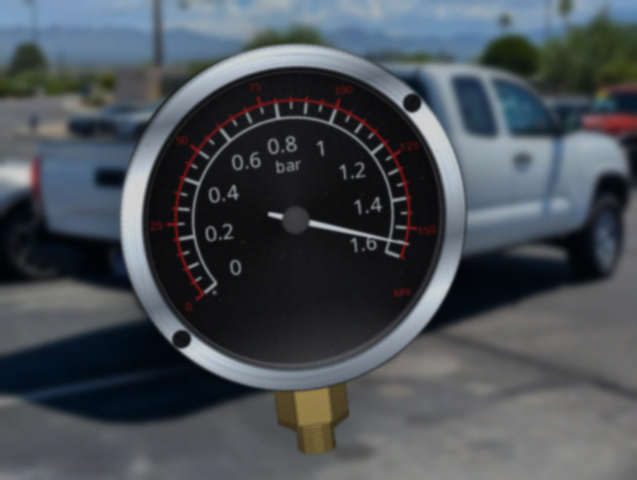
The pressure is 1.55bar
